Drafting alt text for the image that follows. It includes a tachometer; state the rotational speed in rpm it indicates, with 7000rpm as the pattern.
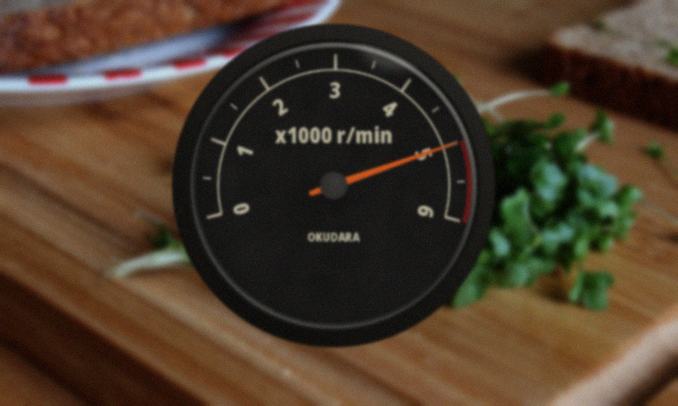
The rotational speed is 5000rpm
